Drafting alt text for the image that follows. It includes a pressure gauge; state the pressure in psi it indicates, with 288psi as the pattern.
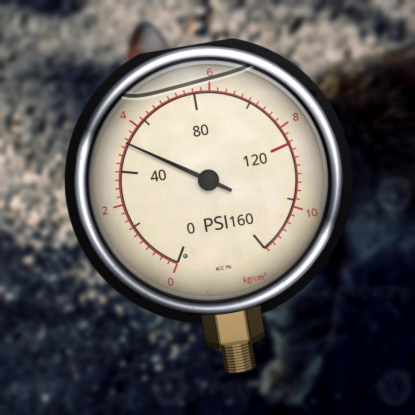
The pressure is 50psi
